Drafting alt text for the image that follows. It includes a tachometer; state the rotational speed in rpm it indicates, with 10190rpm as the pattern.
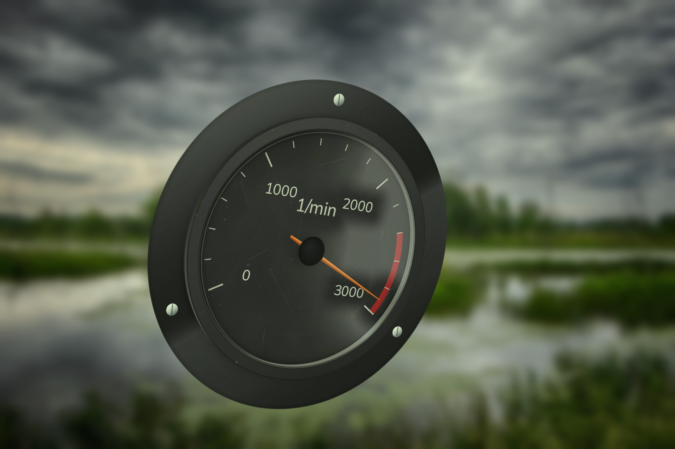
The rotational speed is 2900rpm
